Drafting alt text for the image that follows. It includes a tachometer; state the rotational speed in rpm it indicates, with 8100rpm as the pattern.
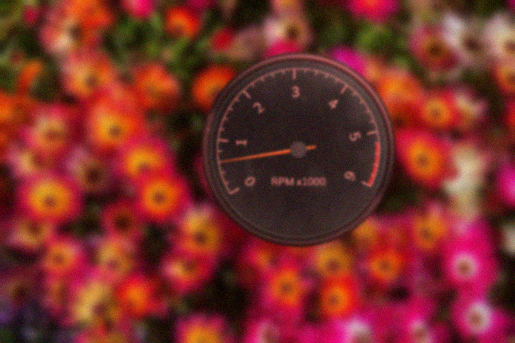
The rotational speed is 600rpm
